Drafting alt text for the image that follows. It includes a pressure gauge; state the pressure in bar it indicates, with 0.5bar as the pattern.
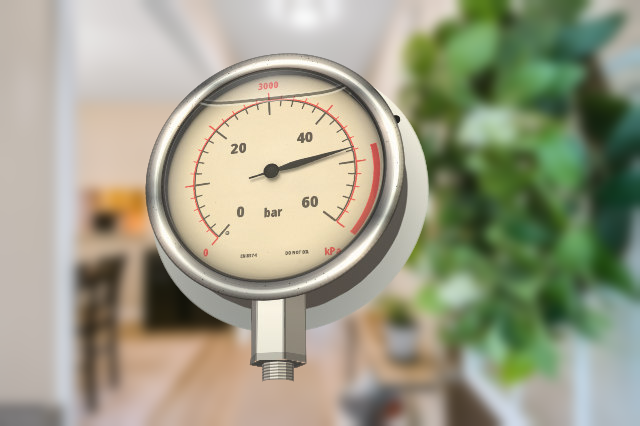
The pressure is 48bar
